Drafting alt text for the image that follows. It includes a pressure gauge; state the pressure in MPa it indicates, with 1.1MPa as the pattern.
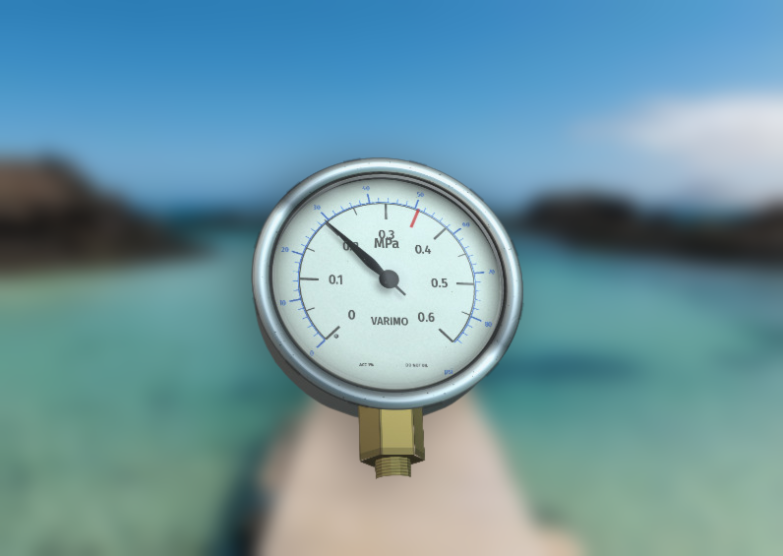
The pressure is 0.2MPa
